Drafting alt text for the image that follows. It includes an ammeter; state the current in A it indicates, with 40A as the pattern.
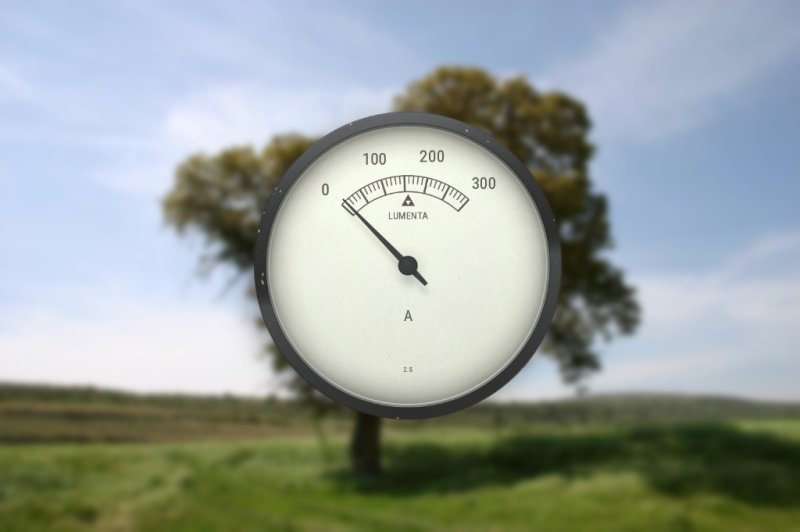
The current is 10A
